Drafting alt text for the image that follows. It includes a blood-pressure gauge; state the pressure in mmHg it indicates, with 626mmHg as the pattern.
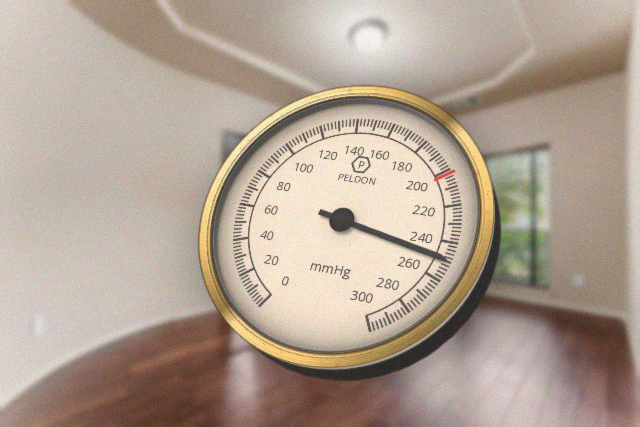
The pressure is 250mmHg
